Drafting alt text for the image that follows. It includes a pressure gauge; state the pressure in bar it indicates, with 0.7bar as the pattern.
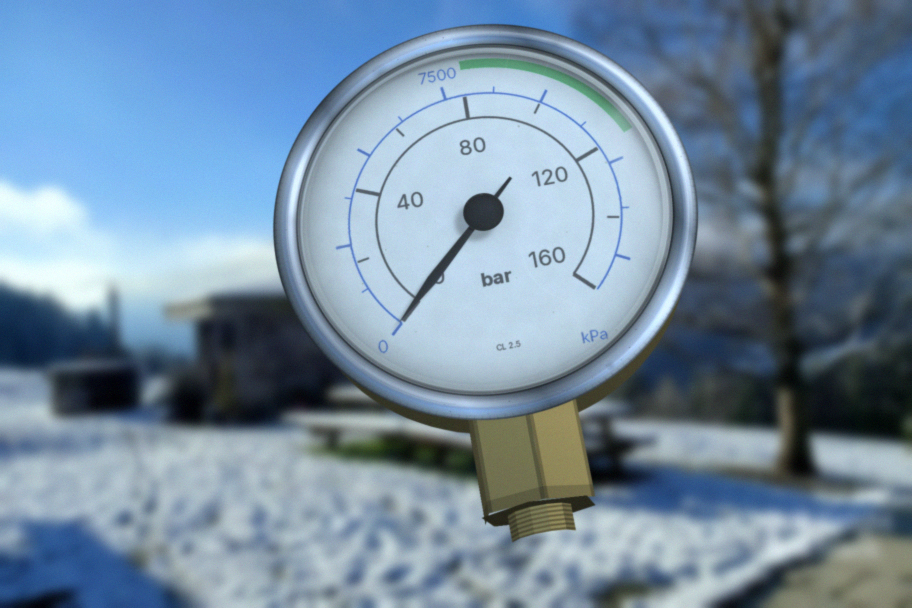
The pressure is 0bar
